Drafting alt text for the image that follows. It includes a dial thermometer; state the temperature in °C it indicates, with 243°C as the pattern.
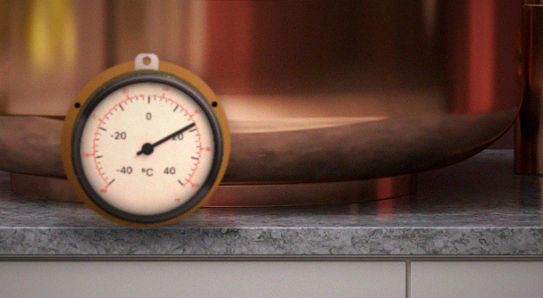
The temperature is 18°C
